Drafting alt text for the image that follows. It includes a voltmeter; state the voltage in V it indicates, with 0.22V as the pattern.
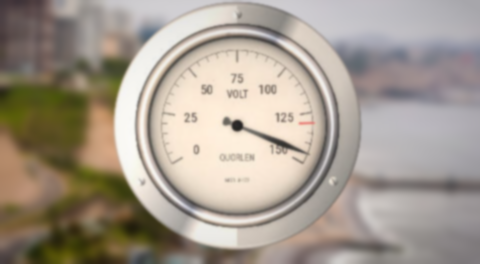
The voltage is 145V
